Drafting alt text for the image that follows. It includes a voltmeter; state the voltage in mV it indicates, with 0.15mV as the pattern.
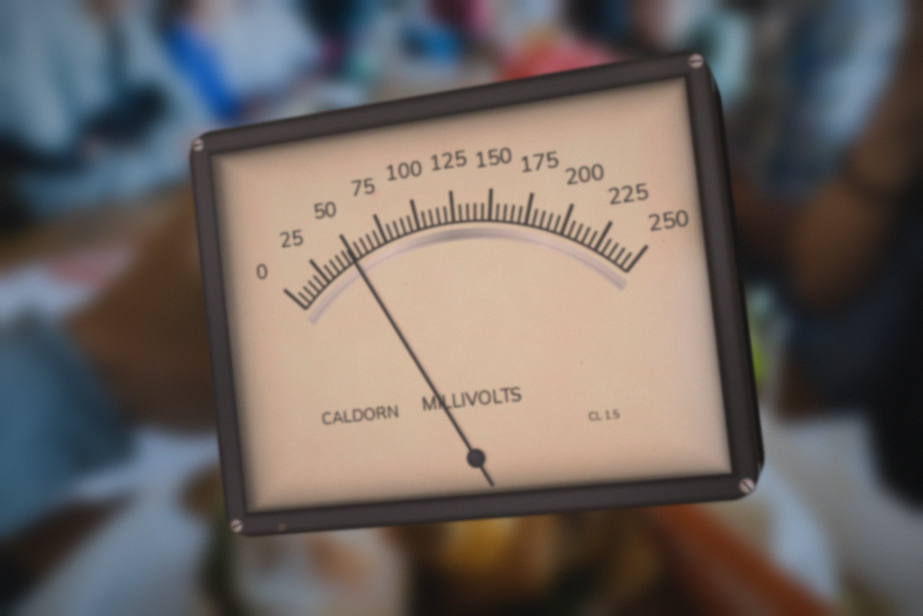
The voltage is 50mV
